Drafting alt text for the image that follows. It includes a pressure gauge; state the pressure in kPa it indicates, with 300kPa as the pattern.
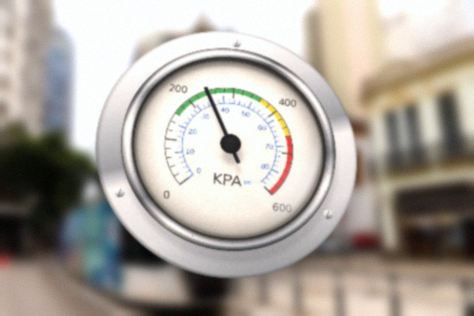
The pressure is 240kPa
